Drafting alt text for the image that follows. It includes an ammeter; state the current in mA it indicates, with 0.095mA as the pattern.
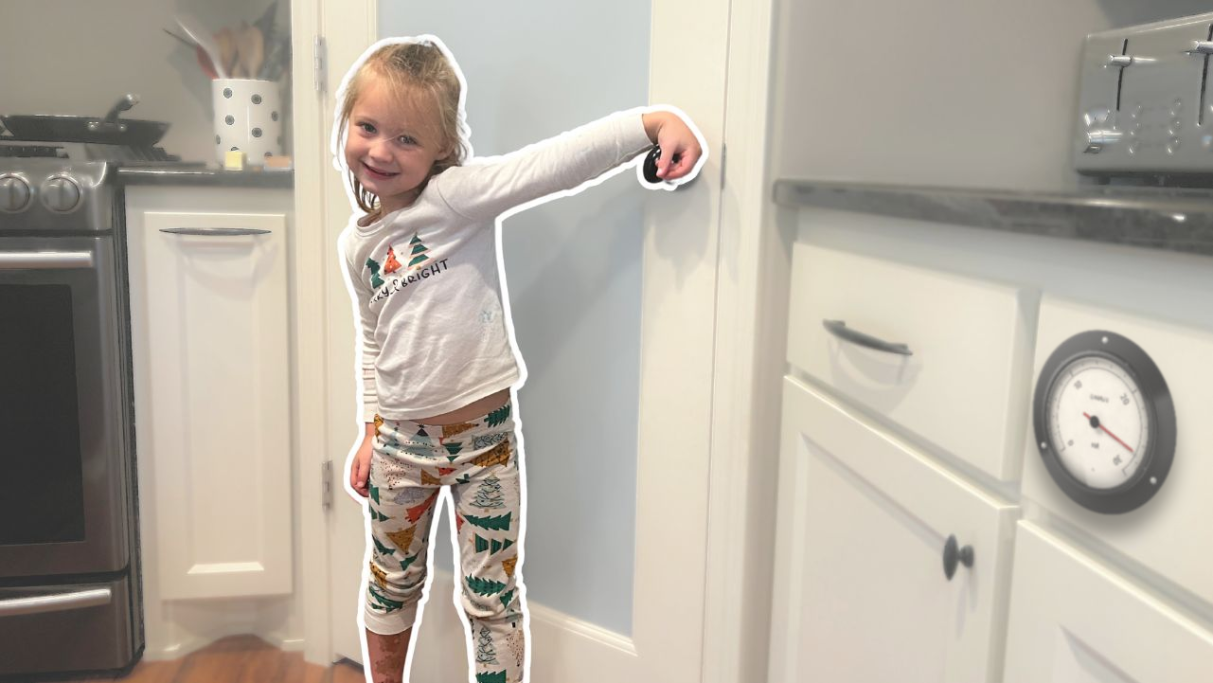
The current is 27mA
